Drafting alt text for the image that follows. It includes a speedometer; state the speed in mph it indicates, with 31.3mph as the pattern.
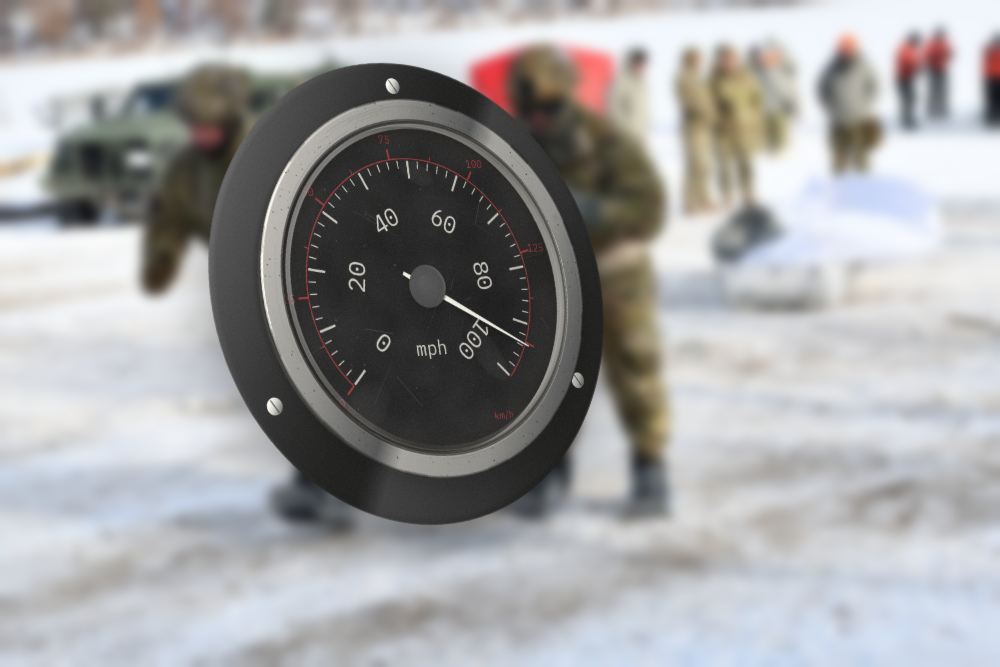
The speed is 94mph
